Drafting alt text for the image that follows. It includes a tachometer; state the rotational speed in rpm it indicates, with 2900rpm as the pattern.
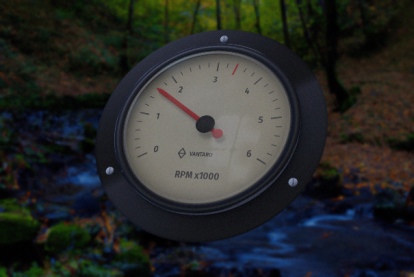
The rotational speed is 1600rpm
